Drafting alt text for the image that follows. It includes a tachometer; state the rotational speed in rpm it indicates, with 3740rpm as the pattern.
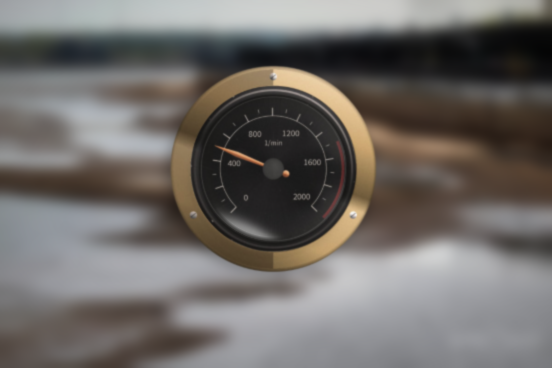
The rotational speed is 500rpm
